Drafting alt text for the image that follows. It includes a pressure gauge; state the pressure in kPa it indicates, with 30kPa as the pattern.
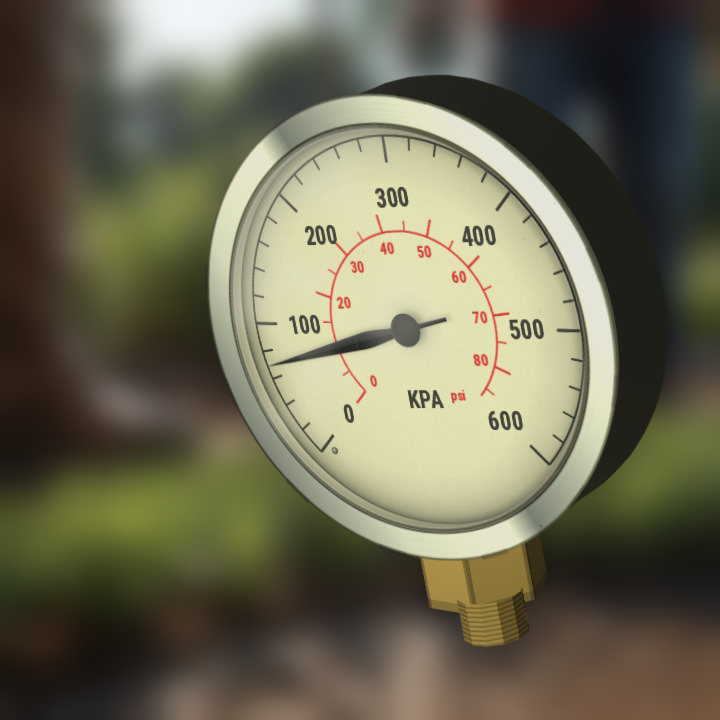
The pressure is 70kPa
